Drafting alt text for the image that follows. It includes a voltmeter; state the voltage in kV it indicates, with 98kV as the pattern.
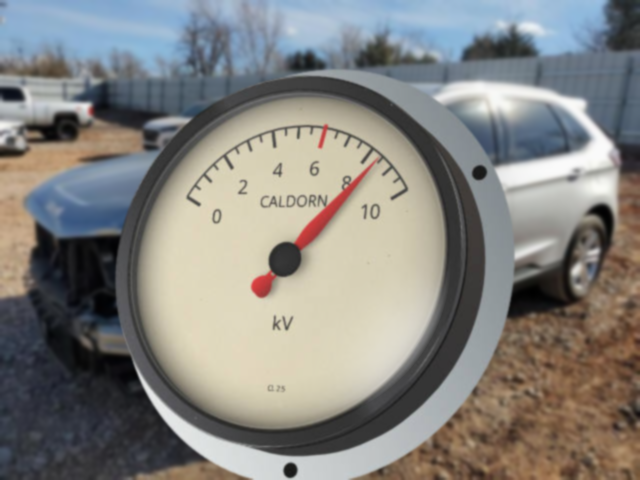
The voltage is 8.5kV
